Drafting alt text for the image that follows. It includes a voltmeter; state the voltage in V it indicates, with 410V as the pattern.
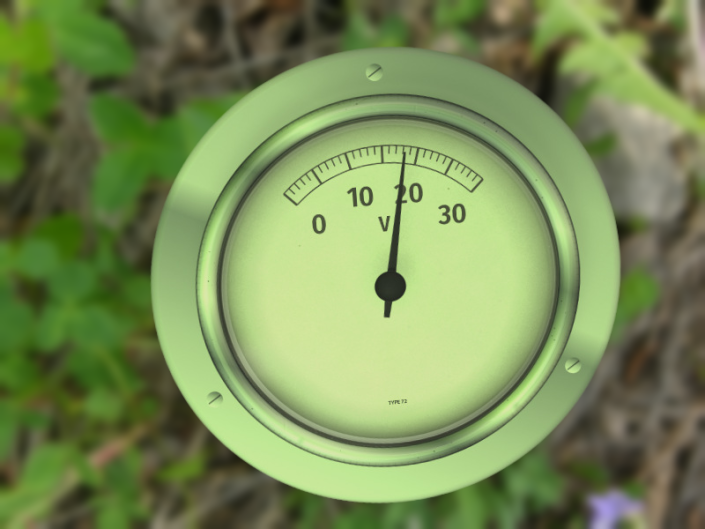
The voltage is 18V
